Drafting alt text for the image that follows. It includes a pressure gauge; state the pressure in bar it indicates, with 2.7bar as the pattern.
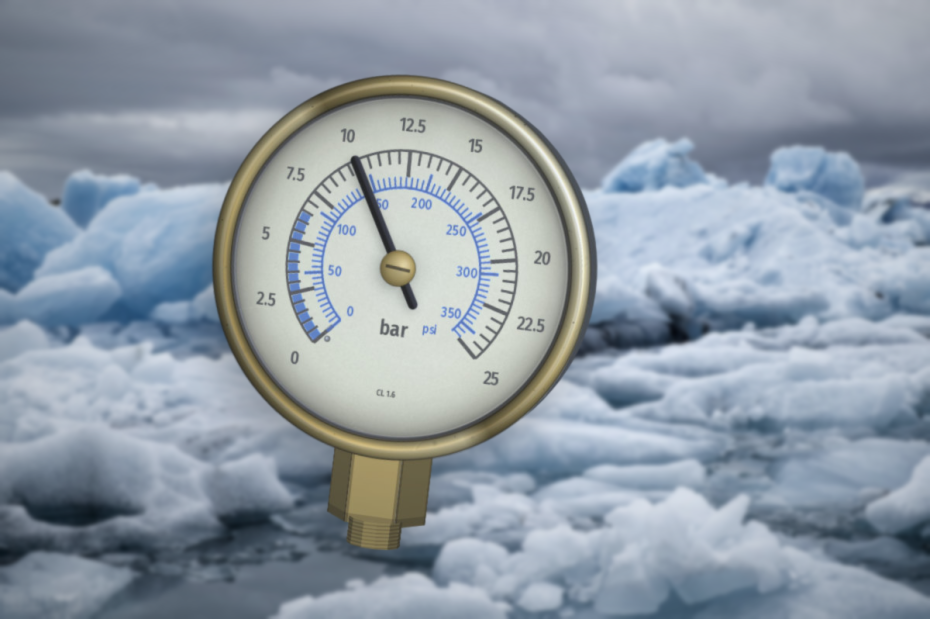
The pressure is 10bar
